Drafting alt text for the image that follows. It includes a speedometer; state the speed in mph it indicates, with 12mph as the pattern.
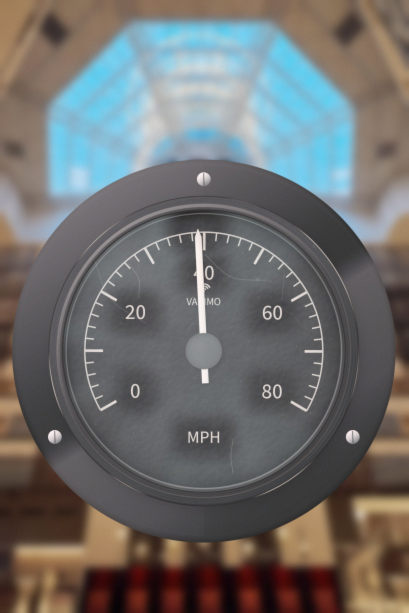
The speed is 39mph
